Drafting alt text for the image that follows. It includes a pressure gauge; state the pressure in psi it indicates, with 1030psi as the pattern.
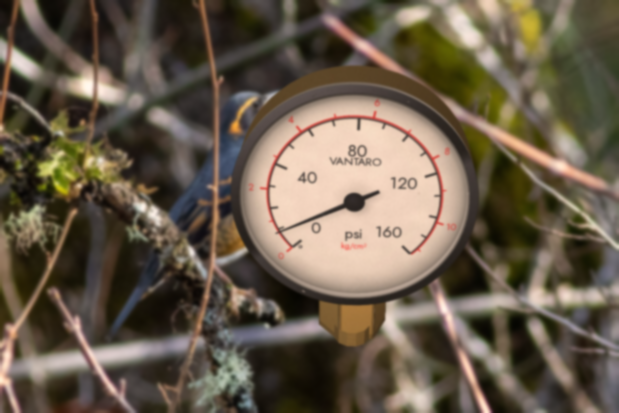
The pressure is 10psi
